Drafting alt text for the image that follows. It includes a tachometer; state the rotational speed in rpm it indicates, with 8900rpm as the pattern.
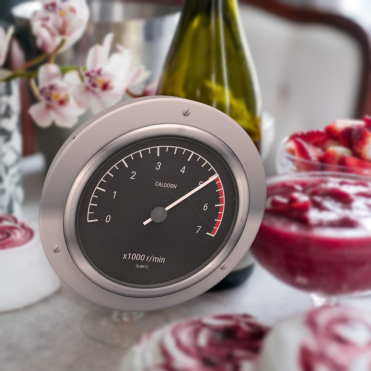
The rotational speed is 5000rpm
